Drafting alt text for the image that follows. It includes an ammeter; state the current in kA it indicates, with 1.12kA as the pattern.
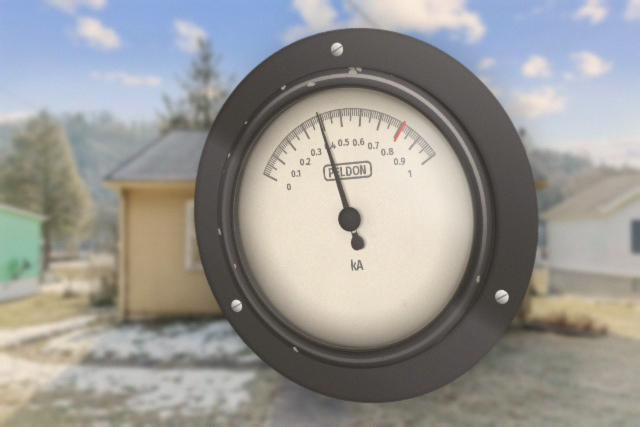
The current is 0.4kA
